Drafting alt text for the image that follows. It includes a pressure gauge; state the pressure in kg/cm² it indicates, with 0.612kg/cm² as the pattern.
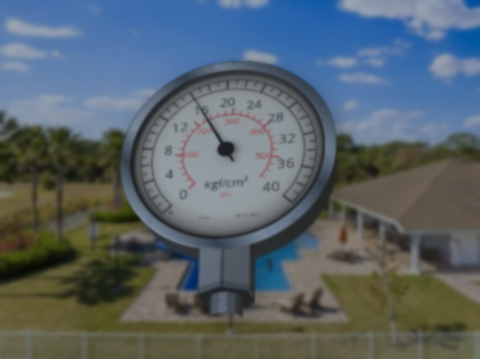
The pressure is 16kg/cm²
